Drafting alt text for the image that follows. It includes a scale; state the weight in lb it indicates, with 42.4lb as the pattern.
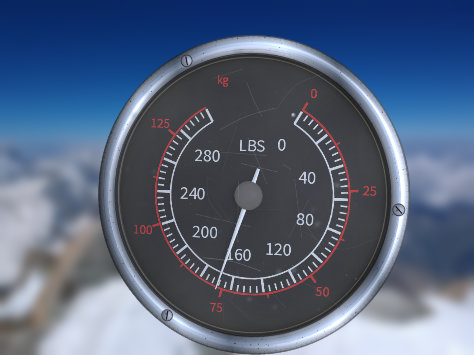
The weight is 168lb
